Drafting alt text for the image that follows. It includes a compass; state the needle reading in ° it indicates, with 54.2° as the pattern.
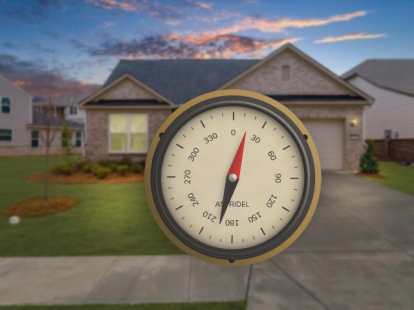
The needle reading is 15°
